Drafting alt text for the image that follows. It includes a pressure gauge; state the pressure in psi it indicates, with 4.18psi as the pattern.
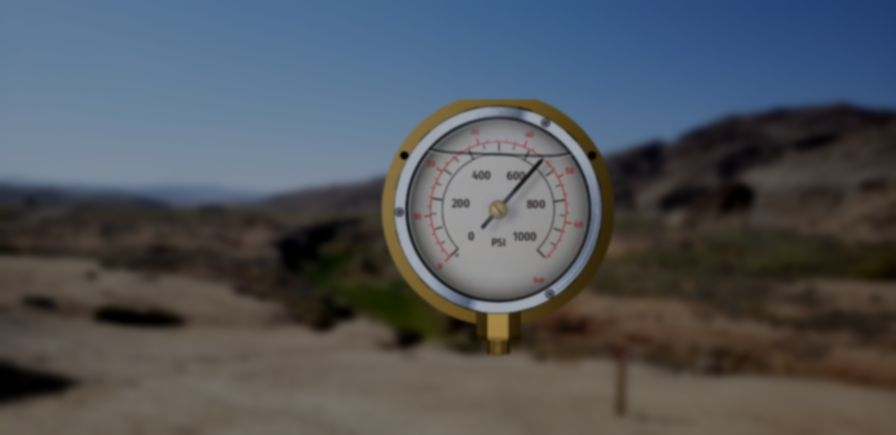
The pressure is 650psi
